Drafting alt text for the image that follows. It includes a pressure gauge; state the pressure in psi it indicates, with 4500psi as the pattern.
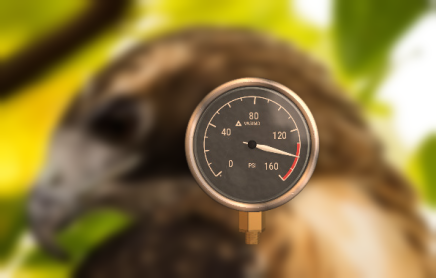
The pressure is 140psi
